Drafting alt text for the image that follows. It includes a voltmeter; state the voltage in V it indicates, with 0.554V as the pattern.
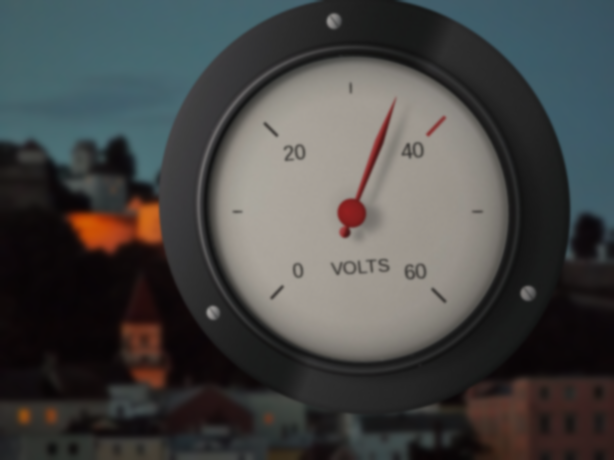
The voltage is 35V
